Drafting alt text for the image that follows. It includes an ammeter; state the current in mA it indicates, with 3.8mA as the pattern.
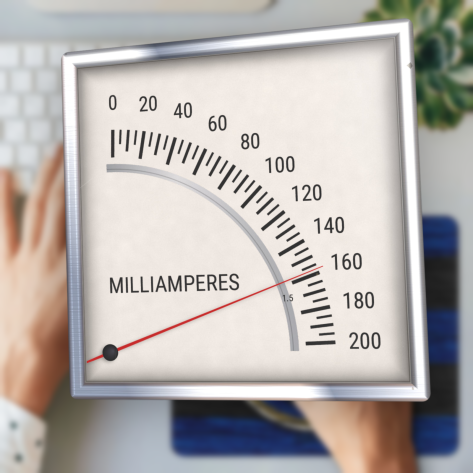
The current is 157.5mA
